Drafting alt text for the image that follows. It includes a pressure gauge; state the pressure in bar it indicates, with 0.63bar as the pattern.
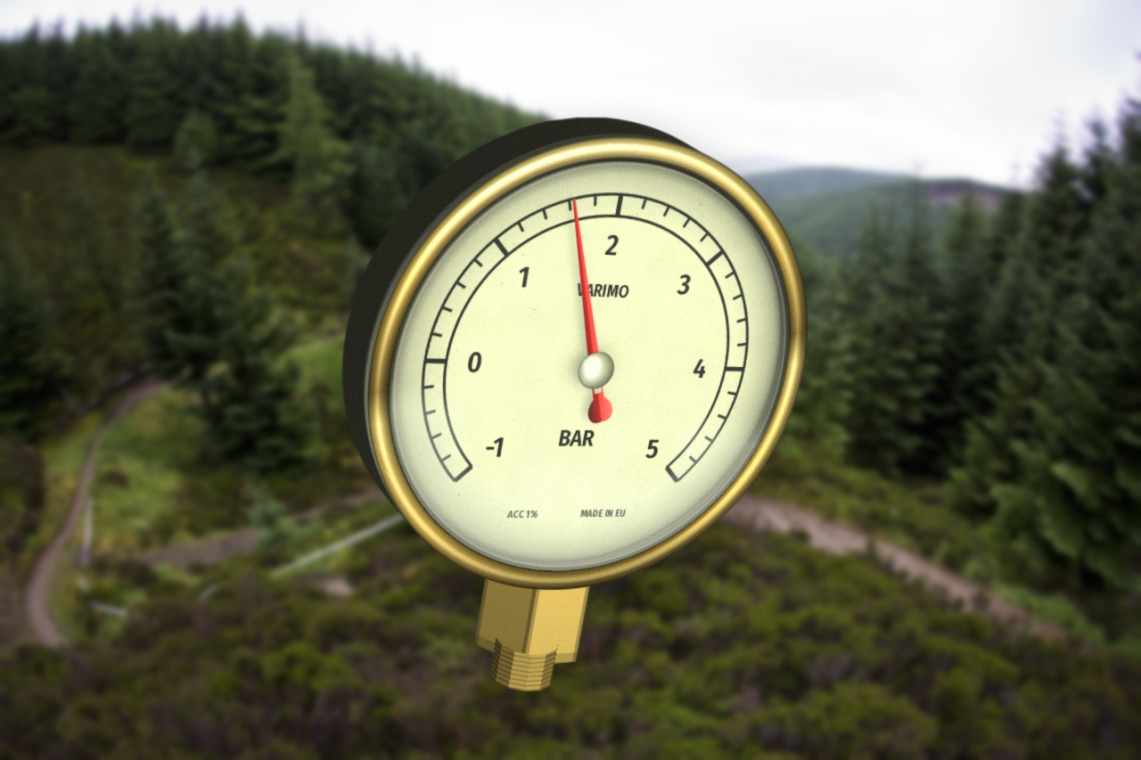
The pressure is 1.6bar
